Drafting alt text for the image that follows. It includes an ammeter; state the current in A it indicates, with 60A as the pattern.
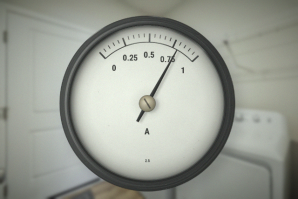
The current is 0.8A
